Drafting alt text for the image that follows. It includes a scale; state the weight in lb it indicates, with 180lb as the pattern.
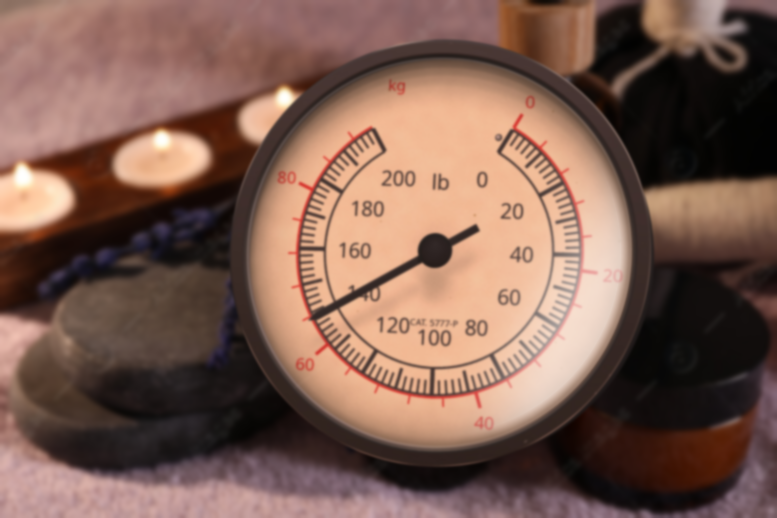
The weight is 140lb
